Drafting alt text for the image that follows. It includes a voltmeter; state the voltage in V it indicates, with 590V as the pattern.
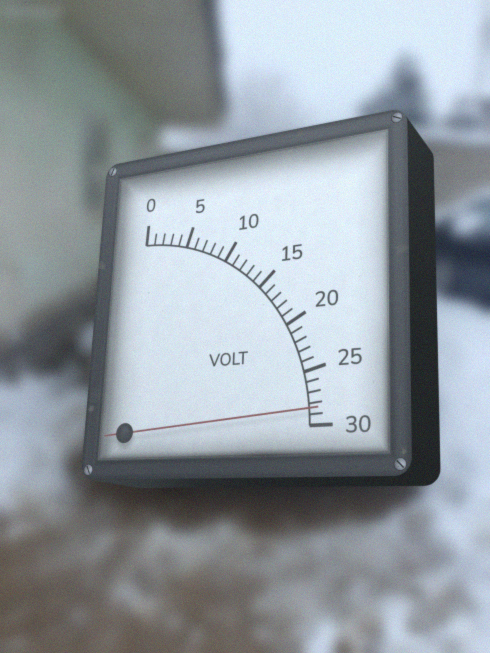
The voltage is 28.5V
